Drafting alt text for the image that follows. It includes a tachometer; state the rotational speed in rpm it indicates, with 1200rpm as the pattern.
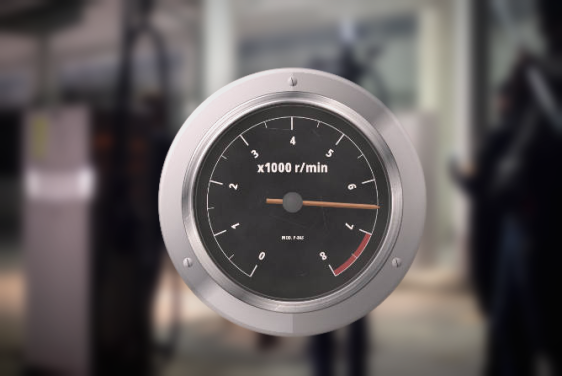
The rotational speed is 6500rpm
